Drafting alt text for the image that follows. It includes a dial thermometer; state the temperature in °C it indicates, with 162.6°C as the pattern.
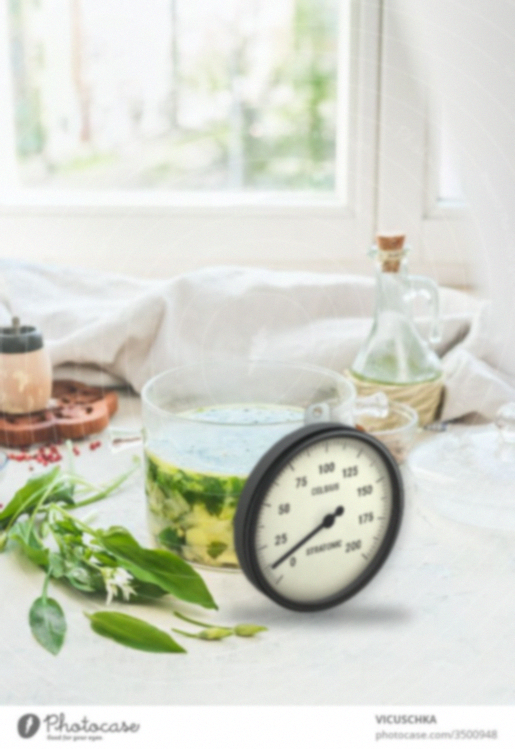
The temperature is 12.5°C
